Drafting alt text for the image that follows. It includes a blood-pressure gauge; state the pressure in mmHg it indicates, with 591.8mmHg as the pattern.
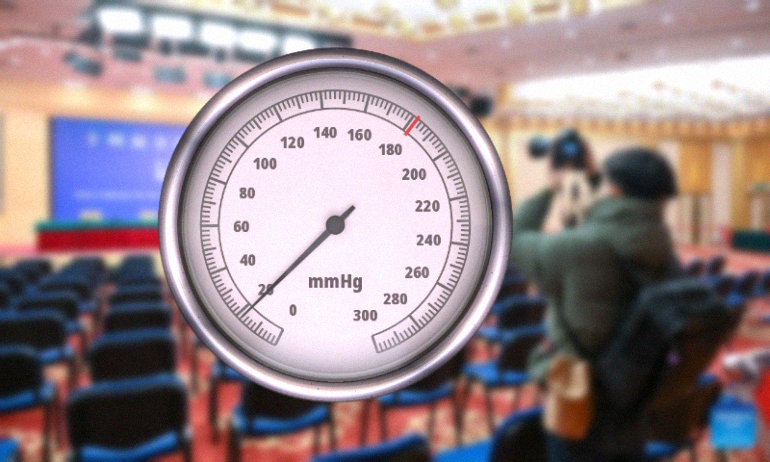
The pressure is 18mmHg
